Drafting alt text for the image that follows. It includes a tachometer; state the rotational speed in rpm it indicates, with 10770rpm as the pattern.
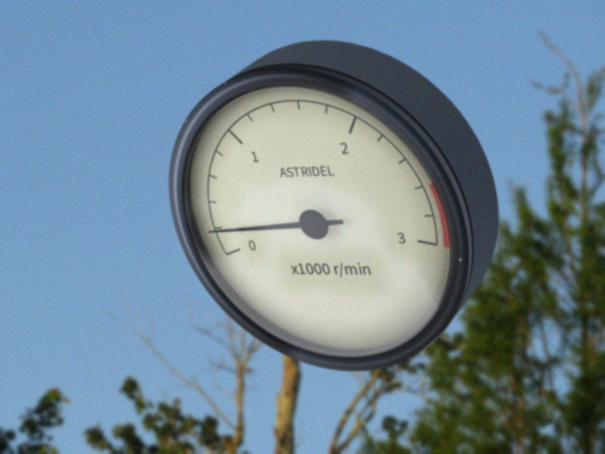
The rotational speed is 200rpm
